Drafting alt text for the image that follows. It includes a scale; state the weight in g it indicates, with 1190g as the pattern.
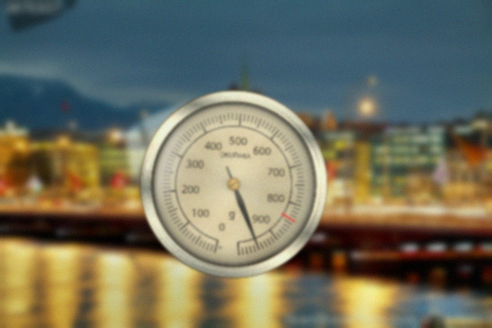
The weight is 950g
